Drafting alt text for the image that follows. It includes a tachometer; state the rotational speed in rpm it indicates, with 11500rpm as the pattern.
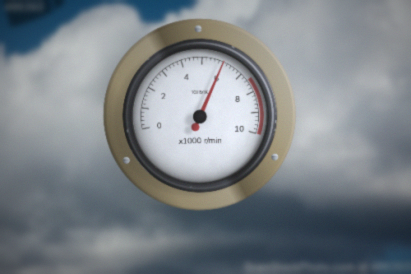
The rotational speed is 6000rpm
